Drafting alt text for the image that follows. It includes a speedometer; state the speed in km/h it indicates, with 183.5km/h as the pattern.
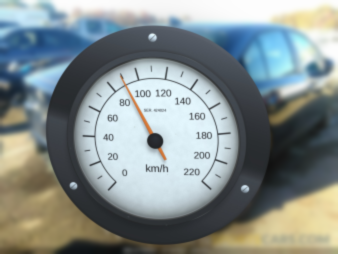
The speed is 90km/h
